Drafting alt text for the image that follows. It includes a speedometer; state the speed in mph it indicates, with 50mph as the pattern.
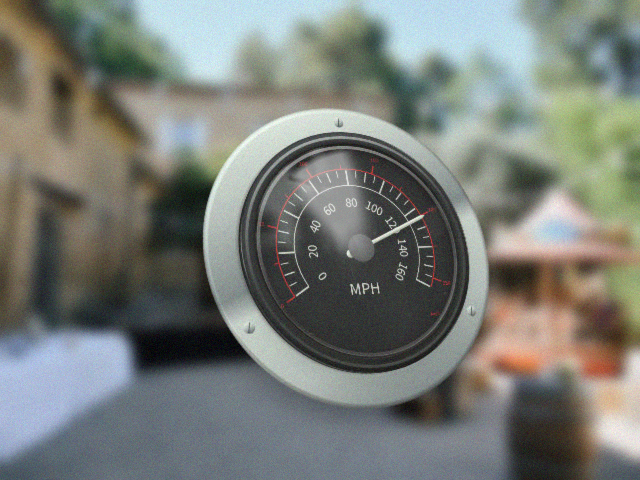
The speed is 125mph
